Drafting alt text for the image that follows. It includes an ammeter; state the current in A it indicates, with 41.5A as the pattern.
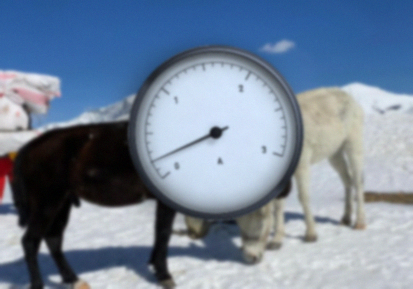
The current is 0.2A
